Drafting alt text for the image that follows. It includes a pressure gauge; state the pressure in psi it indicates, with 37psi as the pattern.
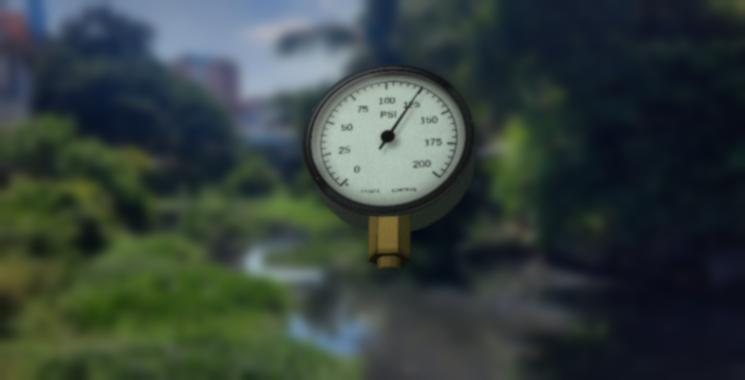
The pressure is 125psi
